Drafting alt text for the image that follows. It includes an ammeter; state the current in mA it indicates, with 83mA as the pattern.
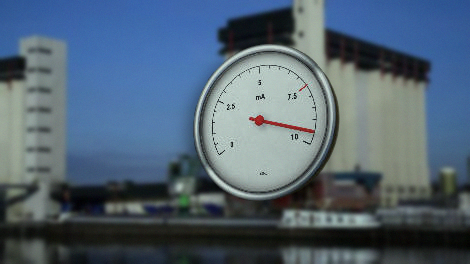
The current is 9.5mA
